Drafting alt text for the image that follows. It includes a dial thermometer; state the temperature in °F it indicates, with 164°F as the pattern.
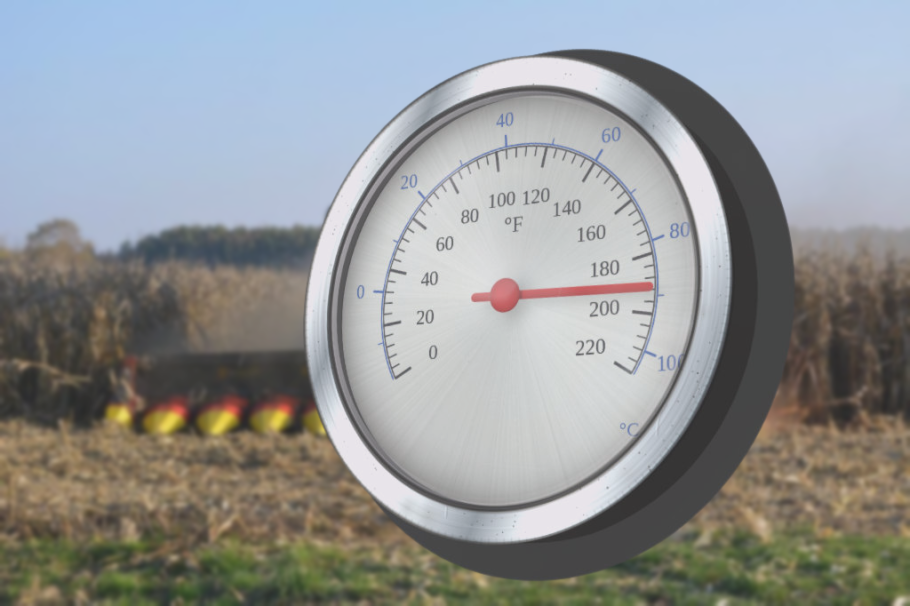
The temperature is 192°F
